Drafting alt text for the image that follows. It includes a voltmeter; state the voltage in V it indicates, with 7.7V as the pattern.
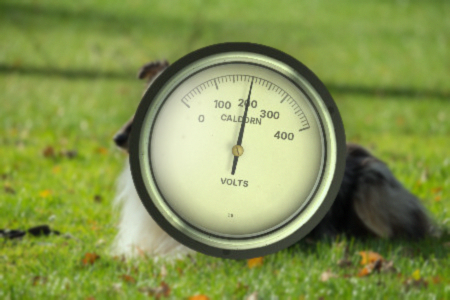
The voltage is 200V
